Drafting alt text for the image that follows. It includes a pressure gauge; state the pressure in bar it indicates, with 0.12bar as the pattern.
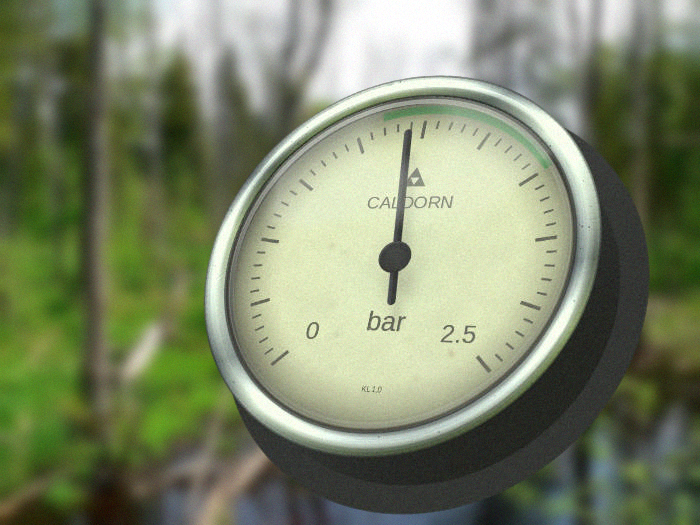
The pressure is 1.2bar
